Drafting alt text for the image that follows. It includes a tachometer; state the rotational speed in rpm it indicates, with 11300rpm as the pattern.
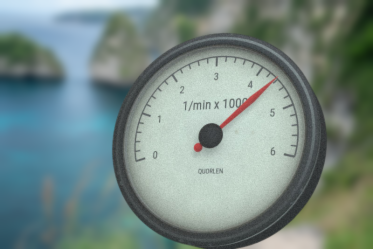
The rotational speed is 4400rpm
